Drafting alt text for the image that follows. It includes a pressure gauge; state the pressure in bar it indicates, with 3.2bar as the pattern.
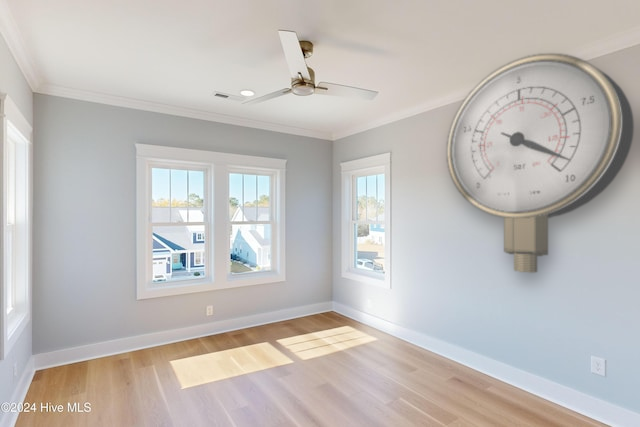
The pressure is 9.5bar
